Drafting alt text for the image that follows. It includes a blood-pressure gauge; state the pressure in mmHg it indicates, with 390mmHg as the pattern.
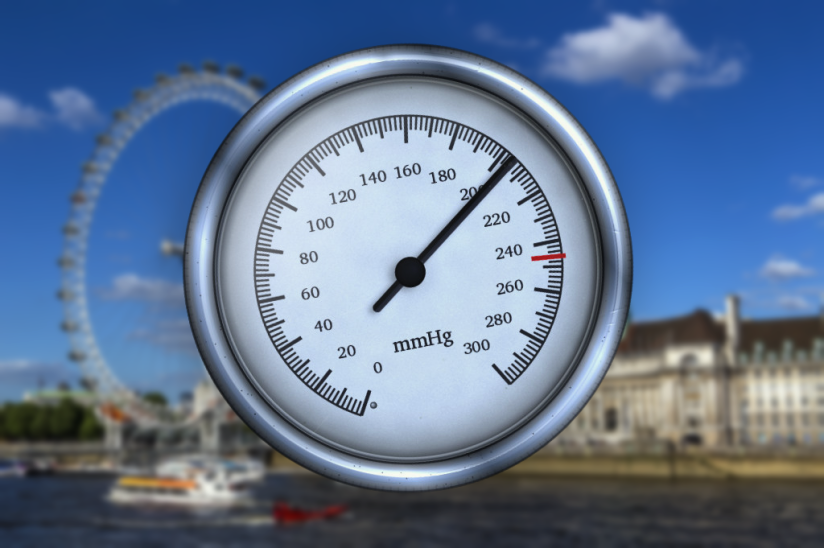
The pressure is 204mmHg
